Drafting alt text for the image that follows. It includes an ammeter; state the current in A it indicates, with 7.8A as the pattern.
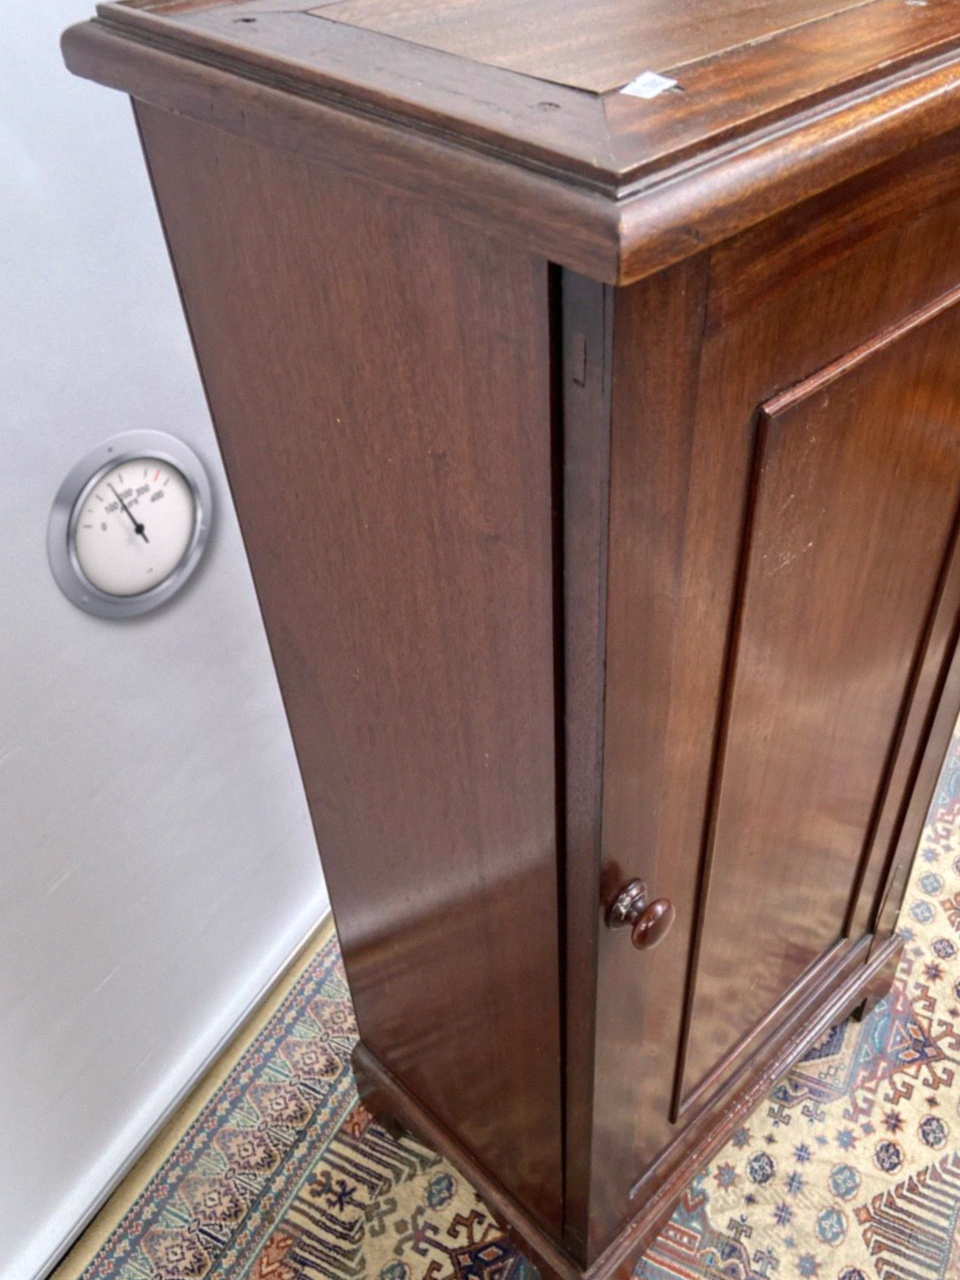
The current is 150A
